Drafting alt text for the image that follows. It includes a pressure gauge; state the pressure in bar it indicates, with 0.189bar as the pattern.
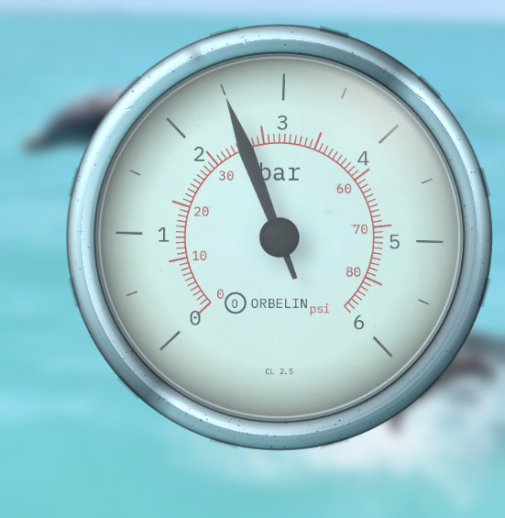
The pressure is 2.5bar
